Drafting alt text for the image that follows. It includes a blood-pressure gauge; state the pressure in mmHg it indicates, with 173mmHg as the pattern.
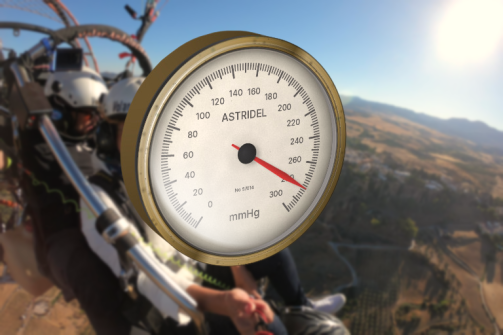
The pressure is 280mmHg
